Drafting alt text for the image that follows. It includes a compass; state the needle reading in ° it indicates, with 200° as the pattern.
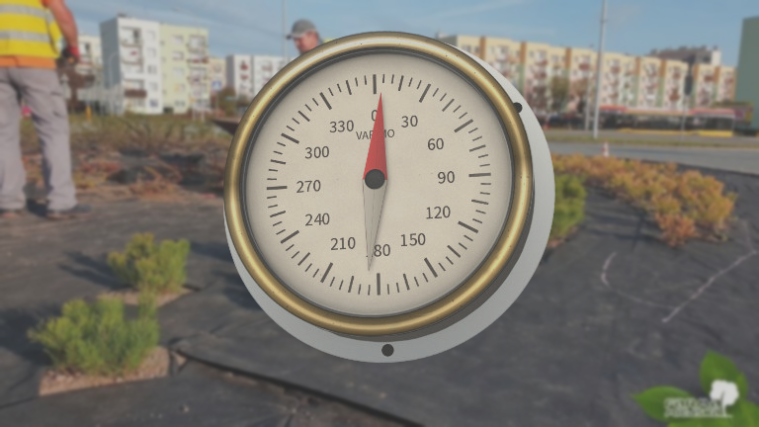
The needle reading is 5°
